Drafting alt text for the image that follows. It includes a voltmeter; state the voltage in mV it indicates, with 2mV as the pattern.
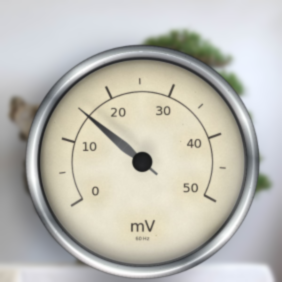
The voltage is 15mV
